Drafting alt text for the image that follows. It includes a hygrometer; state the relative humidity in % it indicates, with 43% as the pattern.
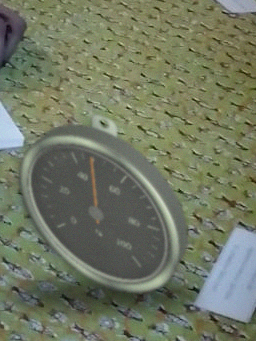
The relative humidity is 48%
